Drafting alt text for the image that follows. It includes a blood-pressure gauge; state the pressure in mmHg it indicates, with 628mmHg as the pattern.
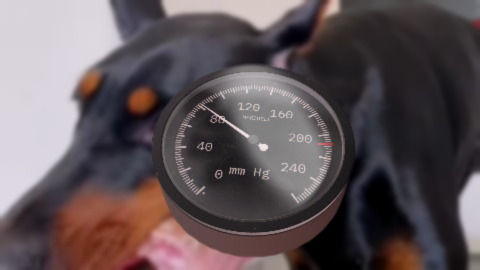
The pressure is 80mmHg
